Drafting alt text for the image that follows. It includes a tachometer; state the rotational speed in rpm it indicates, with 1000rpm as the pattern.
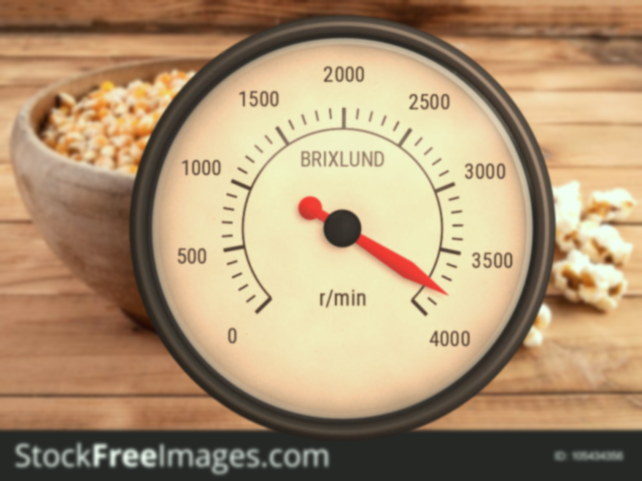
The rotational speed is 3800rpm
